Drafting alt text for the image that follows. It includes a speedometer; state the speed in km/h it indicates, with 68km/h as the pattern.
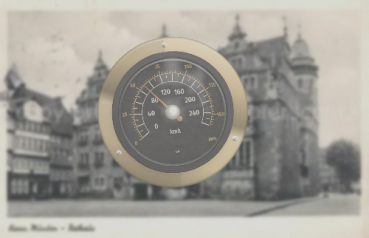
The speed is 90km/h
